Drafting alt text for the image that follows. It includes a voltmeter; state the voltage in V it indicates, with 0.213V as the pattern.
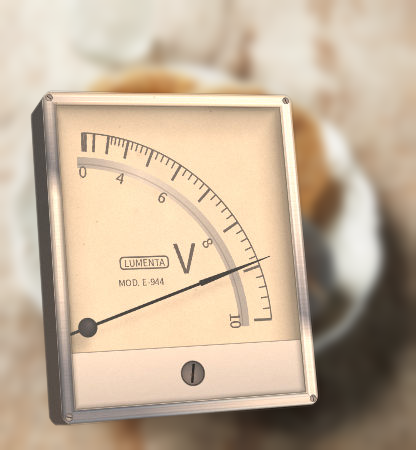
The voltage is 8.9V
